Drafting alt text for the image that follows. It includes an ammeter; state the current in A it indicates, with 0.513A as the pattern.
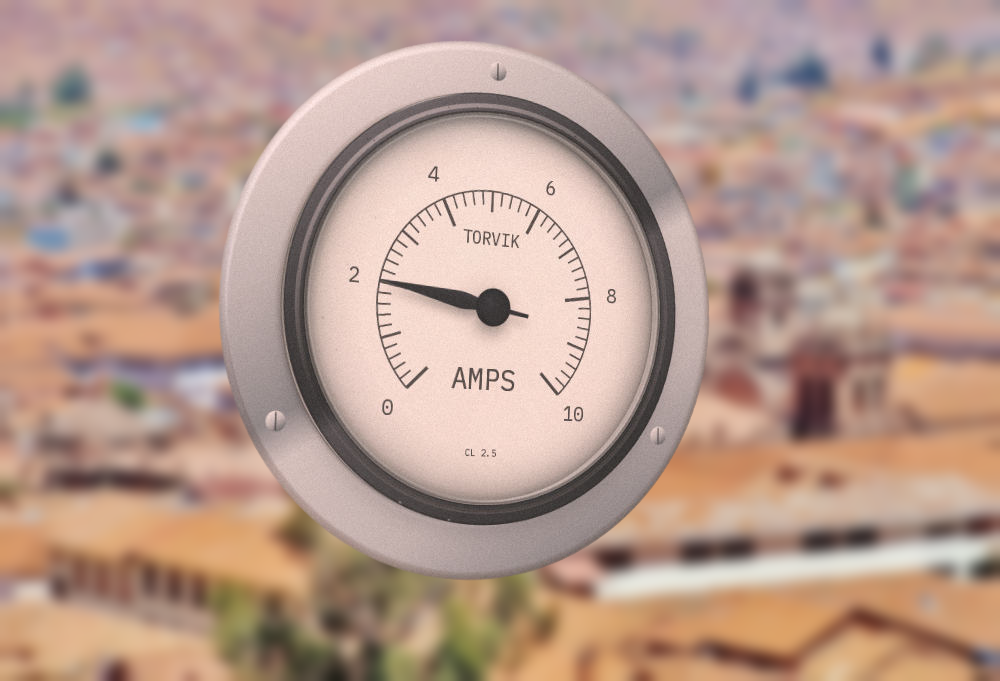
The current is 2A
